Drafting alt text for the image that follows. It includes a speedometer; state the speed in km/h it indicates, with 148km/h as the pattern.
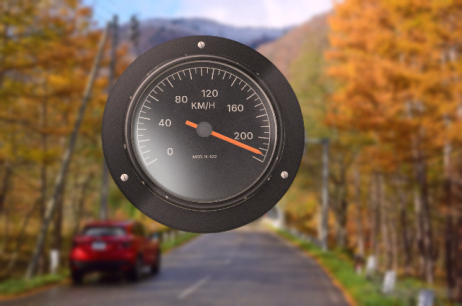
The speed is 215km/h
